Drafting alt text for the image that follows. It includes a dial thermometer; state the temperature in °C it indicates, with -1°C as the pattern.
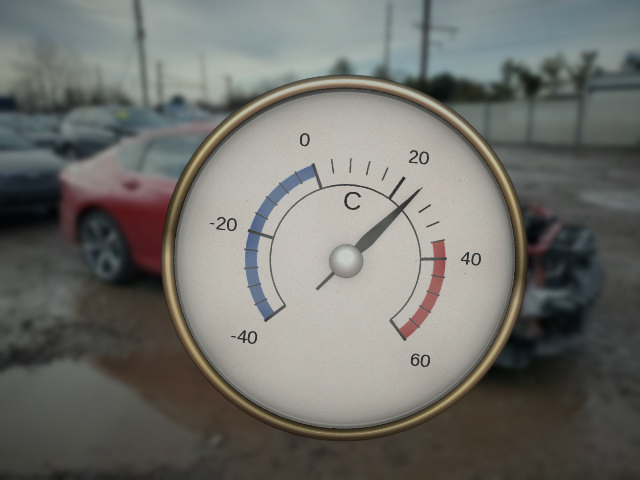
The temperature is 24°C
